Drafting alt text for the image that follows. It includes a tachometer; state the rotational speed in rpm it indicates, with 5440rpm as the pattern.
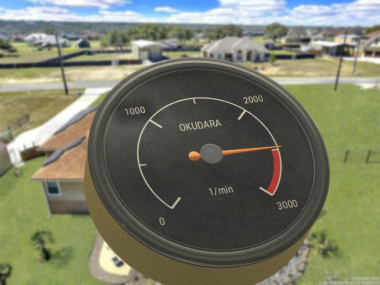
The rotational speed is 2500rpm
